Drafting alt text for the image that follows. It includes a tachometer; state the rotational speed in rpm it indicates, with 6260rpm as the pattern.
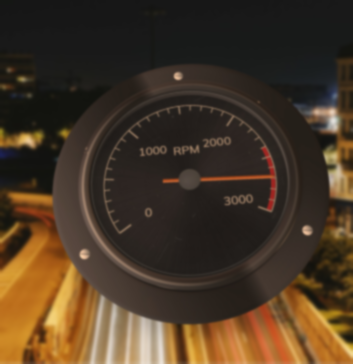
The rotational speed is 2700rpm
